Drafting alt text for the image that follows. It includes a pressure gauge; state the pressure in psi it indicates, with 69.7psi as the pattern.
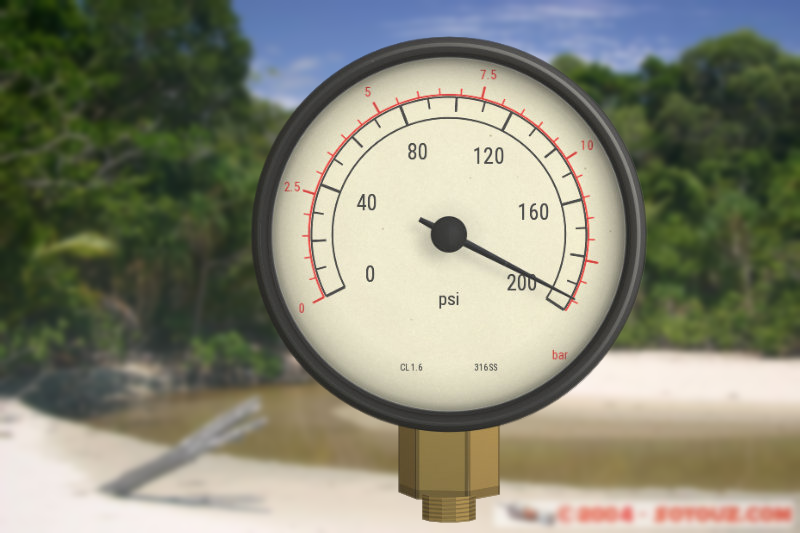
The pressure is 195psi
